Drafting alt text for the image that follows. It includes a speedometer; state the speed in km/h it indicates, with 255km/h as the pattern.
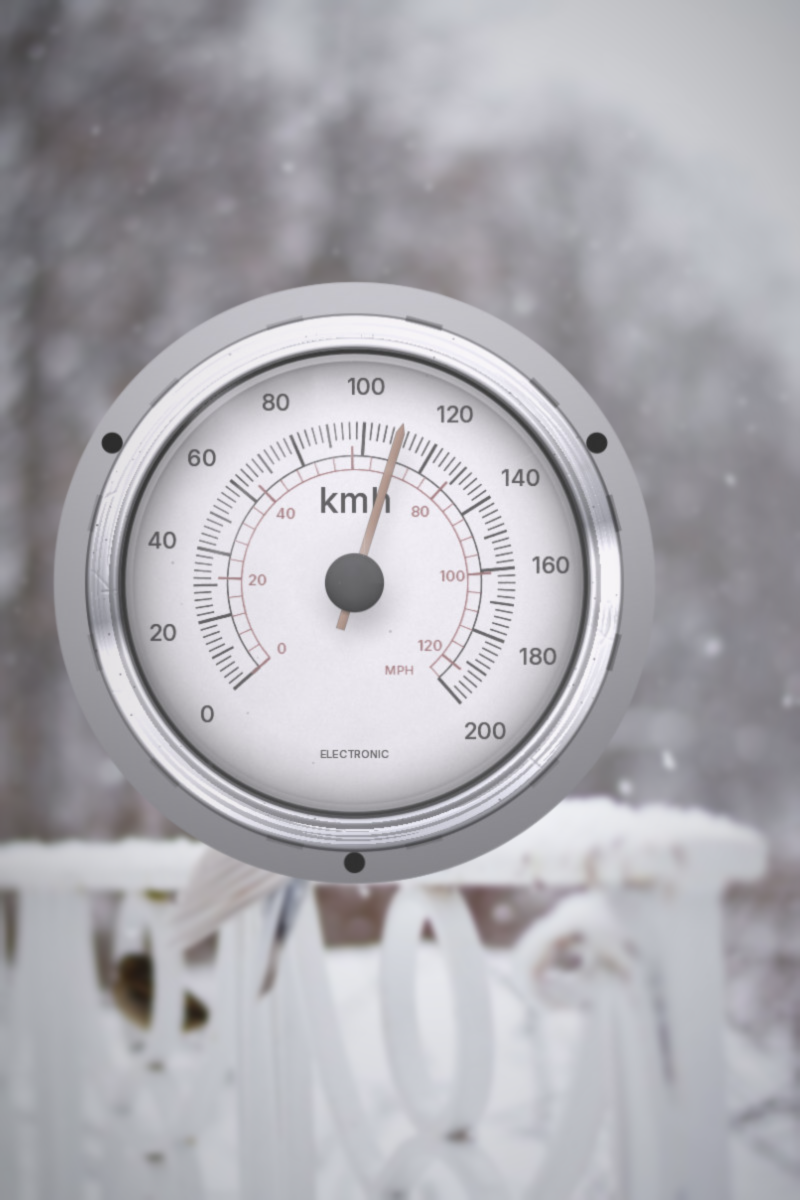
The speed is 110km/h
